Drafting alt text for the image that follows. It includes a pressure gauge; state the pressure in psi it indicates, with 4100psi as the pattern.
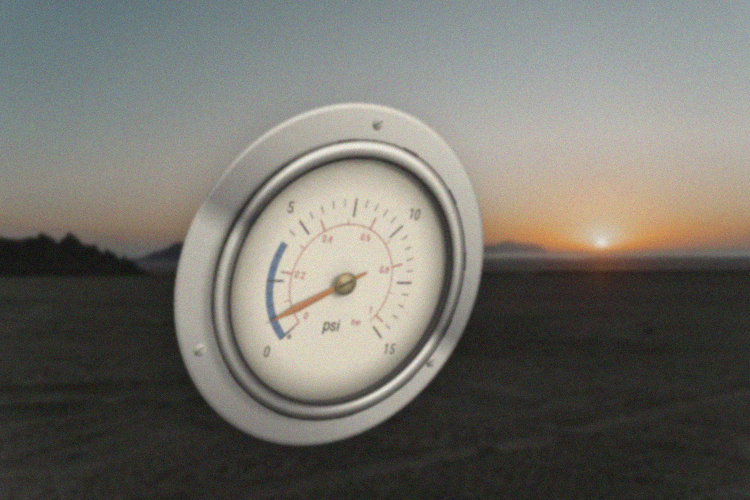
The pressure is 1psi
